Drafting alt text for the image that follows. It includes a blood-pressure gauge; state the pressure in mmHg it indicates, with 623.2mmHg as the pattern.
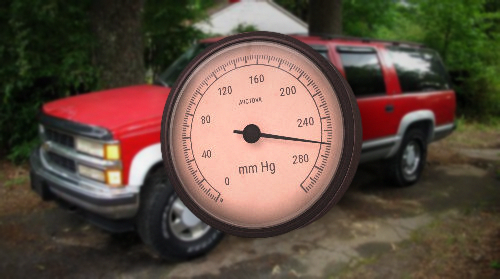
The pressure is 260mmHg
